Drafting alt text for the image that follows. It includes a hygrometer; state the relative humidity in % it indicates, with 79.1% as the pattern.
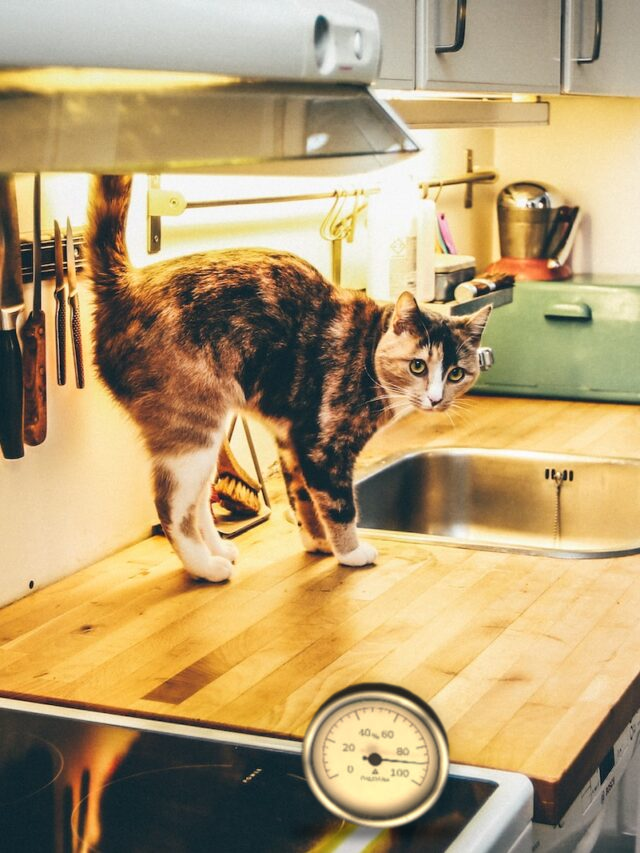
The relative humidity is 88%
